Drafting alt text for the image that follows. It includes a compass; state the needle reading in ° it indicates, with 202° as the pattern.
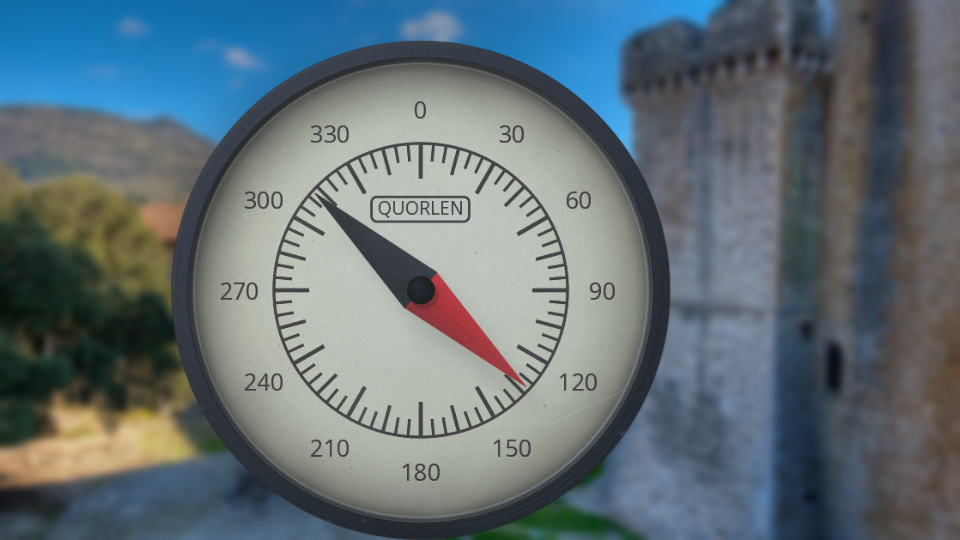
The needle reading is 132.5°
